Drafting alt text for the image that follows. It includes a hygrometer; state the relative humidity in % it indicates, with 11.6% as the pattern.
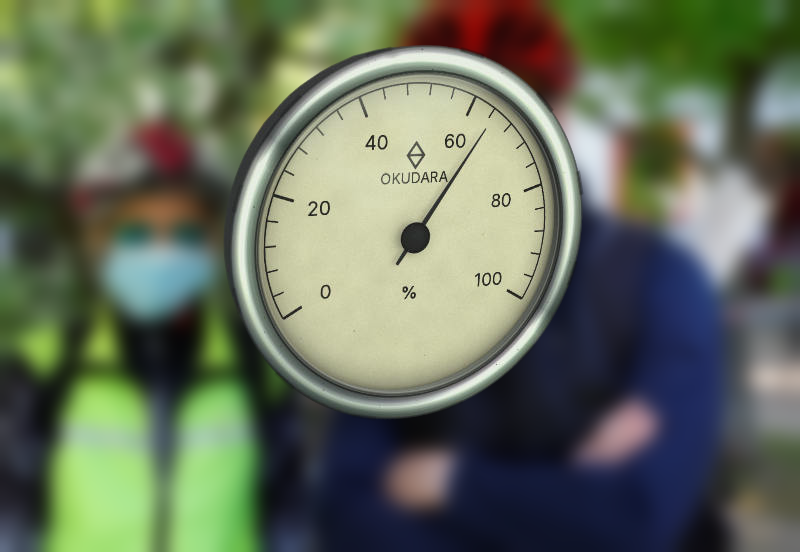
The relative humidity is 64%
